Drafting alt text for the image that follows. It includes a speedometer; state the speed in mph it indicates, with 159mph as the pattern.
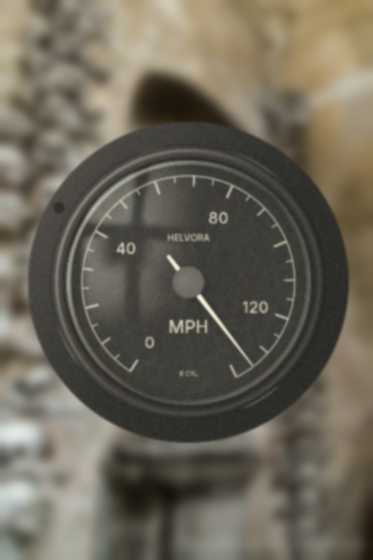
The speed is 135mph
